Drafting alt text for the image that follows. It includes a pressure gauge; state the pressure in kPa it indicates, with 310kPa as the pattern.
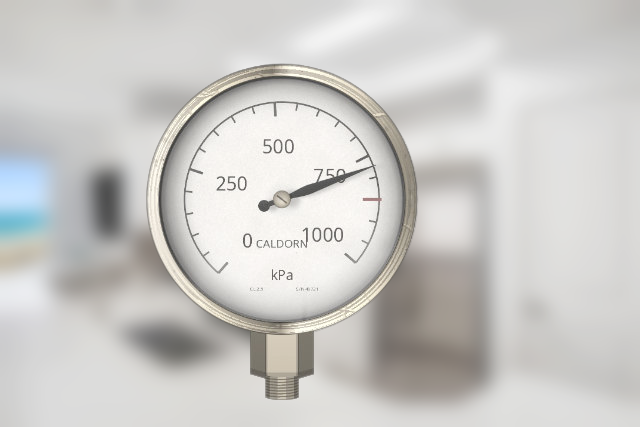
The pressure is 775kPa
